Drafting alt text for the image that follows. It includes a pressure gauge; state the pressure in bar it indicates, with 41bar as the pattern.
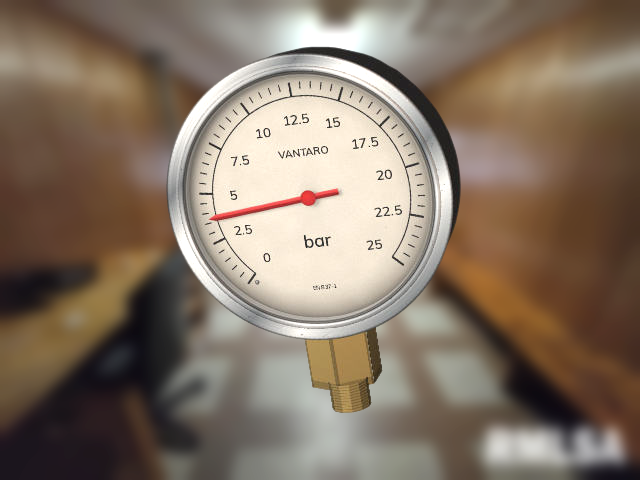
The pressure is 3.75bar
